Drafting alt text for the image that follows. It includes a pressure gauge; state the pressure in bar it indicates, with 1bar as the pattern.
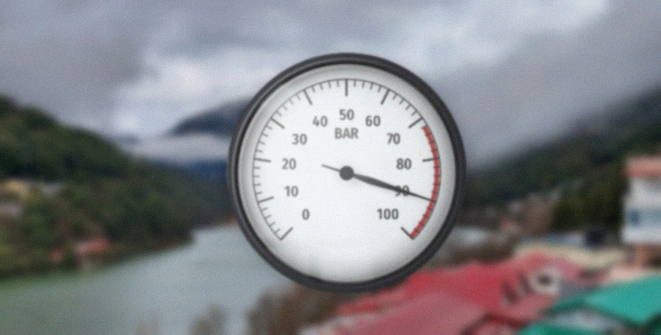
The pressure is 90bar
